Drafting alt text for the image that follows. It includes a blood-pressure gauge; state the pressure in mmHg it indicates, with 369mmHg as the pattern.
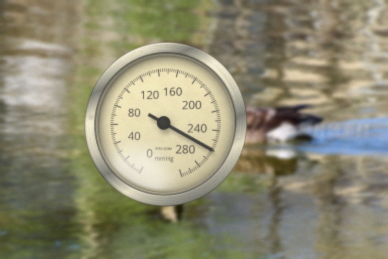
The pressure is 260mmHg
